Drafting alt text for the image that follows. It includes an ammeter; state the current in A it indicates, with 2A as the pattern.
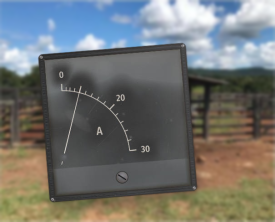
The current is 10A
